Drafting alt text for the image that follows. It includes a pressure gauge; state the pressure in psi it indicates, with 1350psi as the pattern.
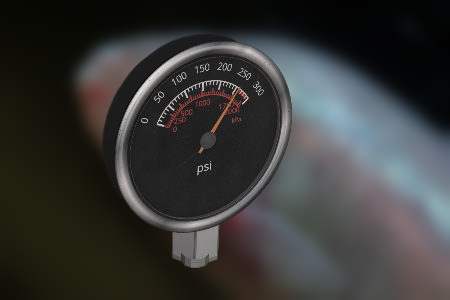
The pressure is 250psi
